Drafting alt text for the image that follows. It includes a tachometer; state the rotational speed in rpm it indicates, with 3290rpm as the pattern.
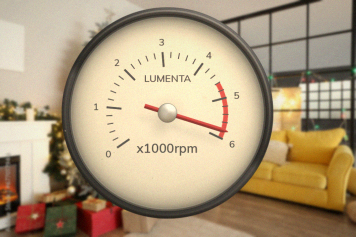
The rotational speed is 5800rpm
